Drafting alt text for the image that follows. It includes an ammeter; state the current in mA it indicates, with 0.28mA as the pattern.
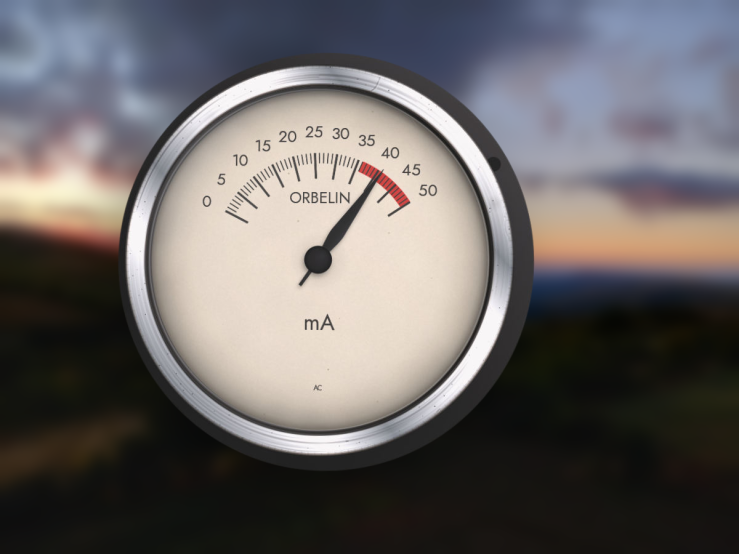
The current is 41mA
